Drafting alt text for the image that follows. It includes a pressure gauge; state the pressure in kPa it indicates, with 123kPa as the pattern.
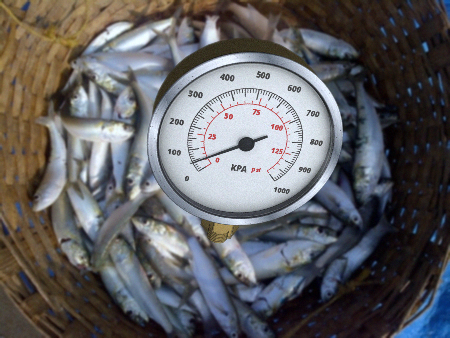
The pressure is 50kPa
